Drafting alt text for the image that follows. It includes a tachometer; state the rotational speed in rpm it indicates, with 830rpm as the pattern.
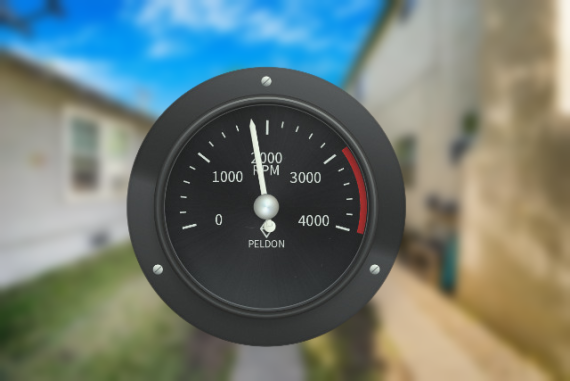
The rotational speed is 1800rpm
